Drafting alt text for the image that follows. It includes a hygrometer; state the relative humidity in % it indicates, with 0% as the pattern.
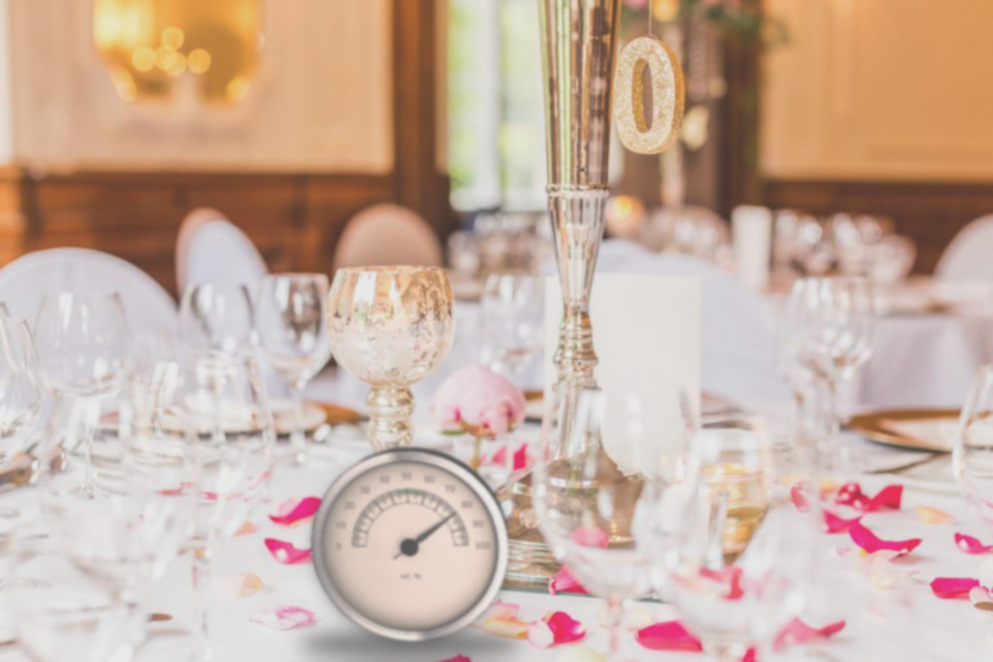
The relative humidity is 80%
